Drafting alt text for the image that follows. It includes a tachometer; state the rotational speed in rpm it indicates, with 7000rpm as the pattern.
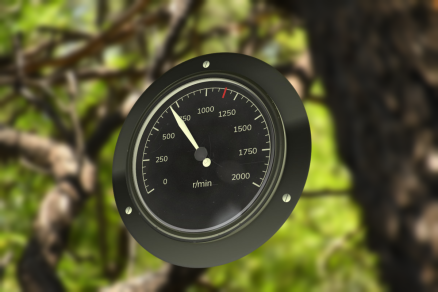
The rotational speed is 700rpm
